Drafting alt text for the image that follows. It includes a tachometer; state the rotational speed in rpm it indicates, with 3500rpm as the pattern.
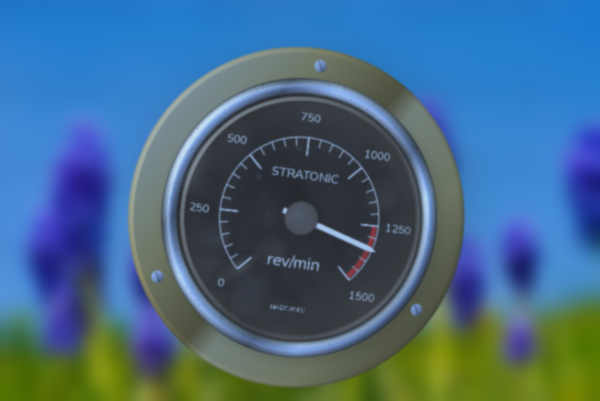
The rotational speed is 1350rpm
